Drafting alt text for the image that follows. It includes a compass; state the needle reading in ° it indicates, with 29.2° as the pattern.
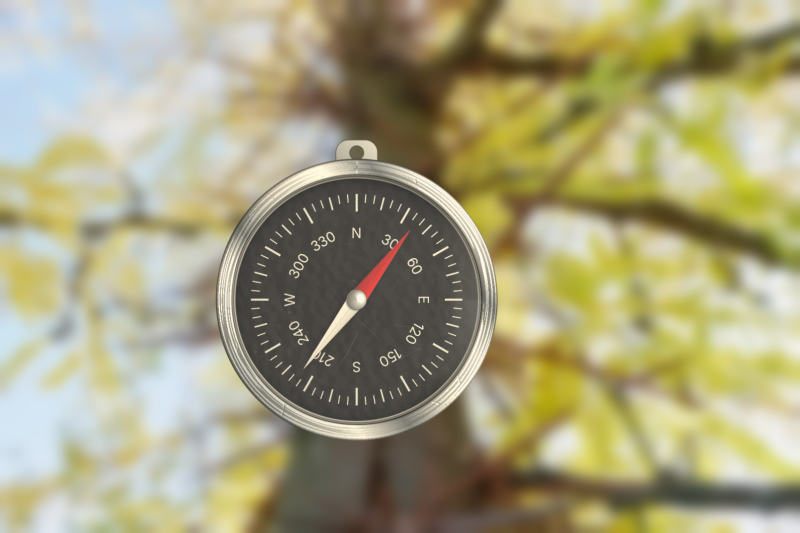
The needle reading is 37.5°
